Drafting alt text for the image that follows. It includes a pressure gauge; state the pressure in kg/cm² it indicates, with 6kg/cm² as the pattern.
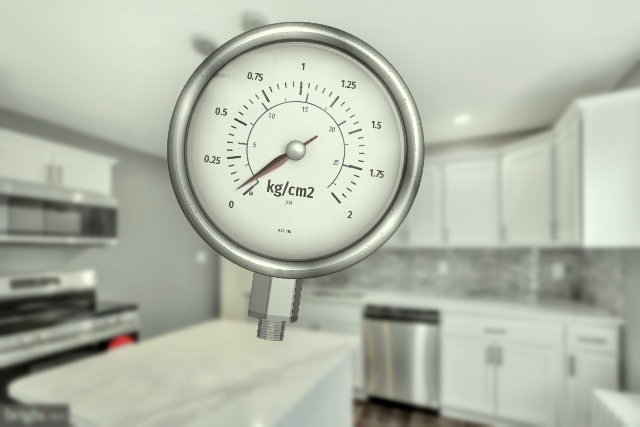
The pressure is 0.05kg/cm²
